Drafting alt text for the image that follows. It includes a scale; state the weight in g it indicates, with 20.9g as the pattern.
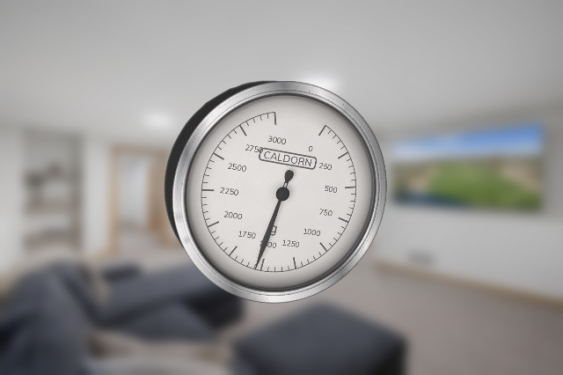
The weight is 1550g
